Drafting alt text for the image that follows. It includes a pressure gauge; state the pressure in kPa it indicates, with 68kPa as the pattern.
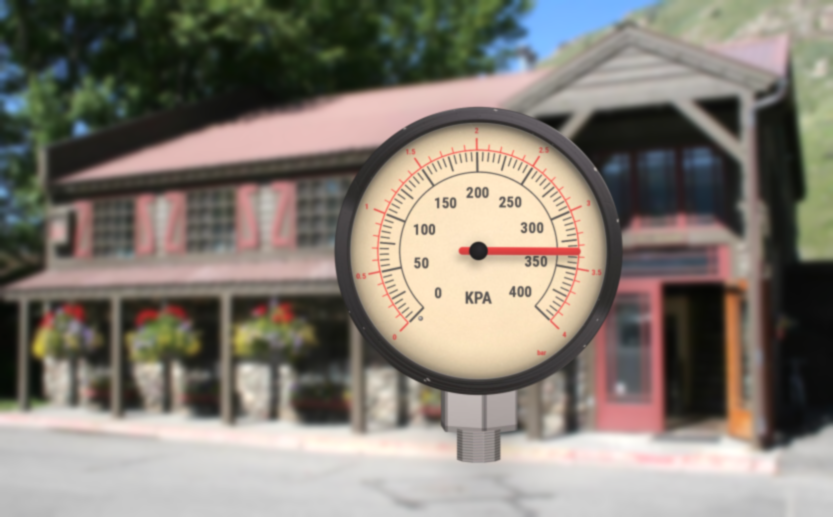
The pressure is 335kPa
